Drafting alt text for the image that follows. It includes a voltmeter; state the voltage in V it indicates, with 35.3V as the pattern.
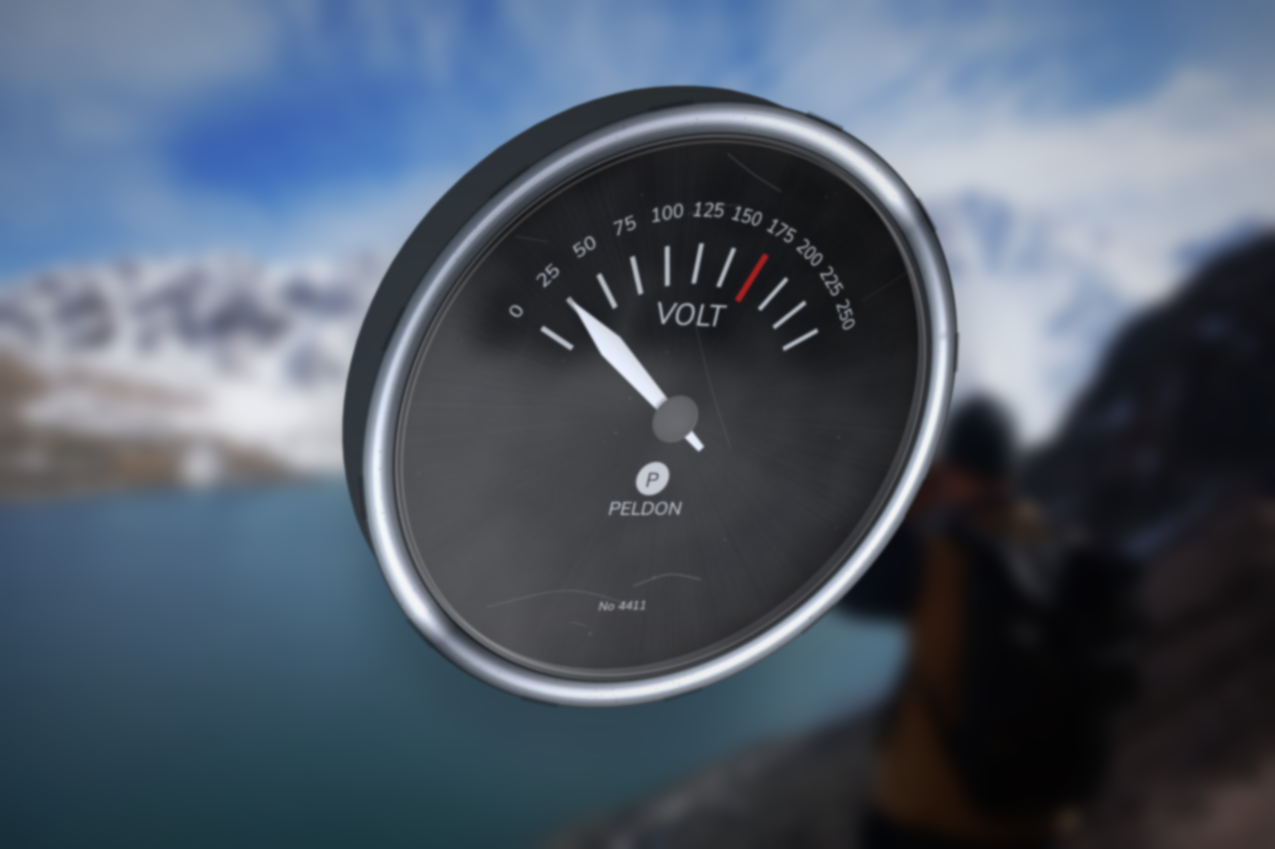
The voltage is 25V
